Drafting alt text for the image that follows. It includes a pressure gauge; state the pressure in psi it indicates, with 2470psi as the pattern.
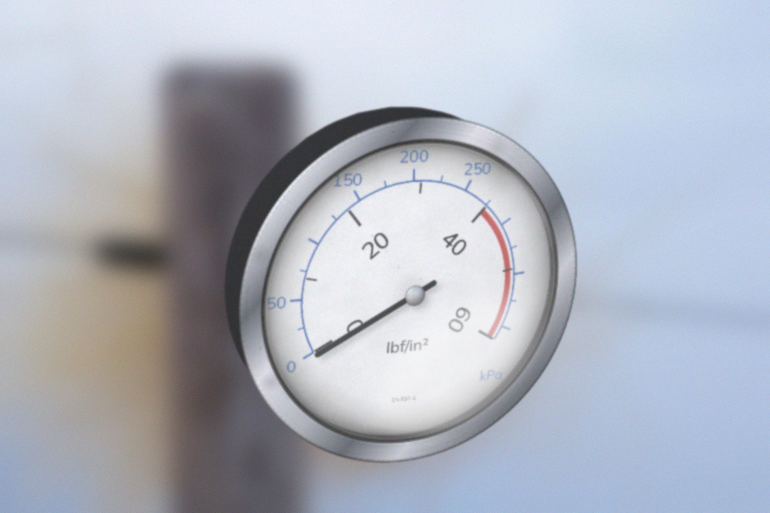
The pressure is 0psi
